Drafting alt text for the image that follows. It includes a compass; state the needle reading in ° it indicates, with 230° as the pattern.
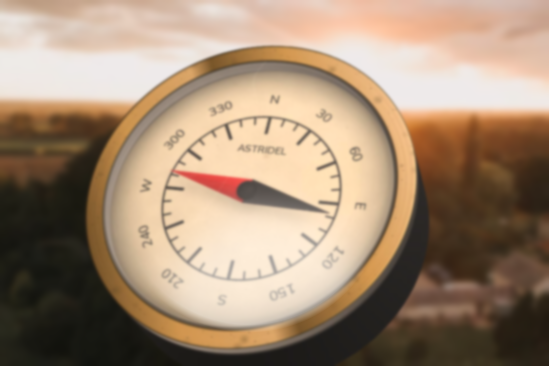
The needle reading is 280°
